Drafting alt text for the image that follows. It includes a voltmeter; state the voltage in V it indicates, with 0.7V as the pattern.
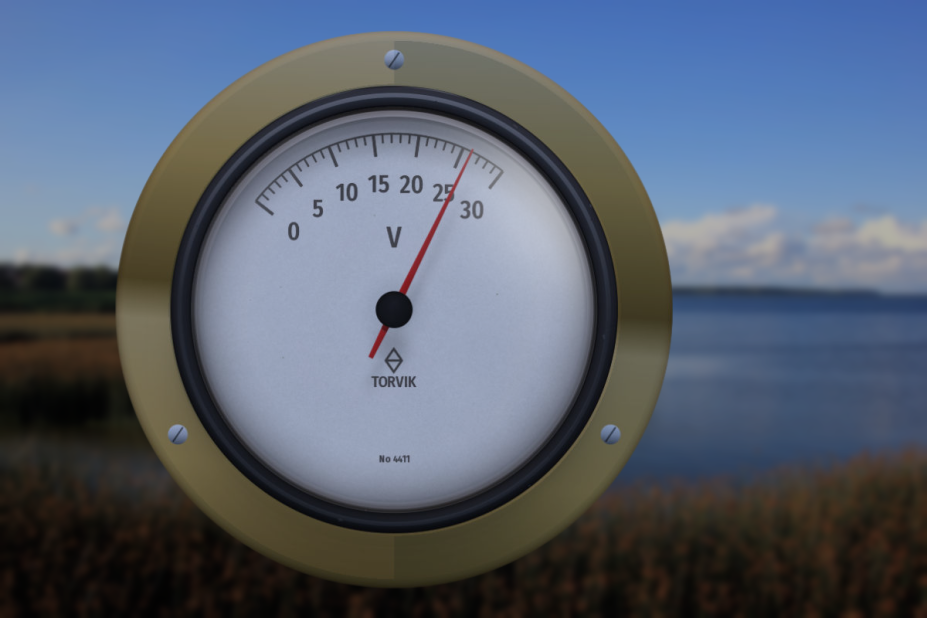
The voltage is 26V
